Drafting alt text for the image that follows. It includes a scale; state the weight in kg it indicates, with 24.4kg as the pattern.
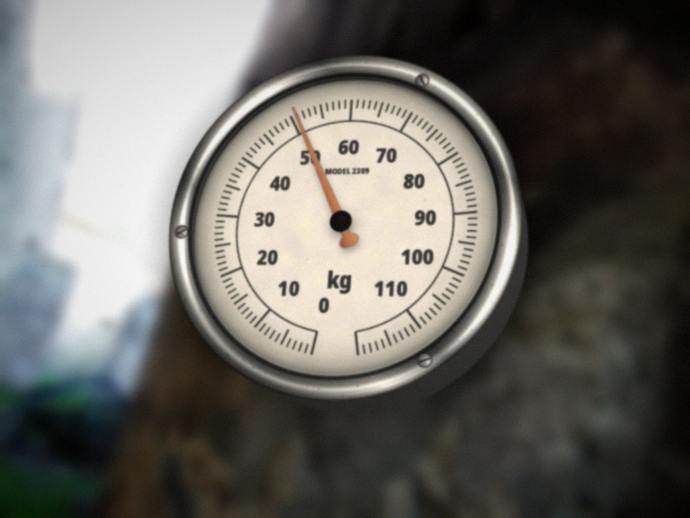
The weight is 51kg
